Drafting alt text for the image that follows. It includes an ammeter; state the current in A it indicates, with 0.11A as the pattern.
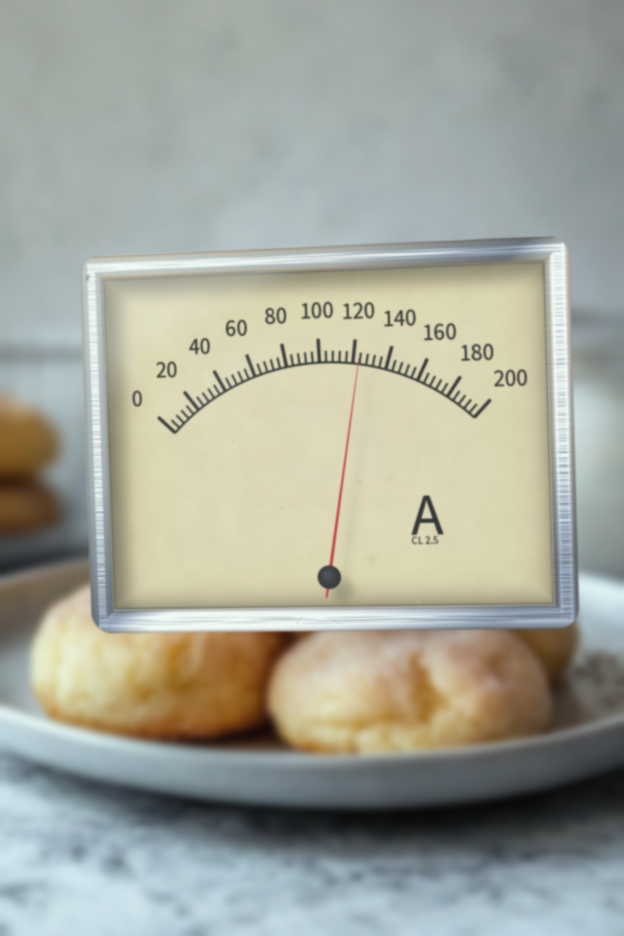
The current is 124A
